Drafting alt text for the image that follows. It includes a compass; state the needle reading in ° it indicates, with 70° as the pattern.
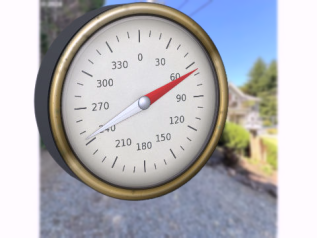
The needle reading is 65°
